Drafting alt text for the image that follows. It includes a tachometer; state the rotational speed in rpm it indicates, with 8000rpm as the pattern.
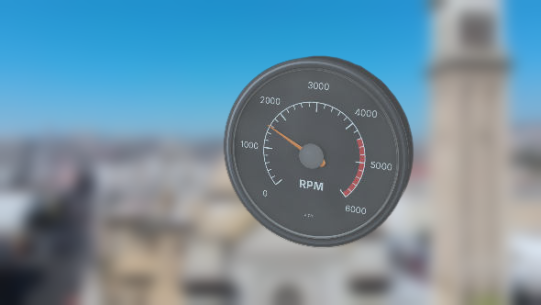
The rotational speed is 1600rpm
